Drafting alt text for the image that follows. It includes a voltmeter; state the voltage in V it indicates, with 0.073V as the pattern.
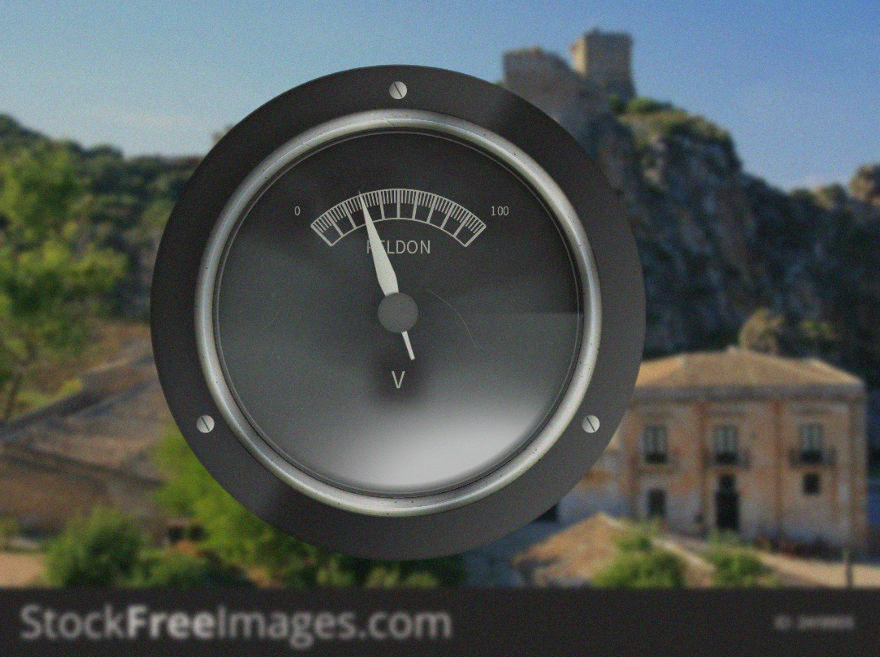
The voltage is 30V
